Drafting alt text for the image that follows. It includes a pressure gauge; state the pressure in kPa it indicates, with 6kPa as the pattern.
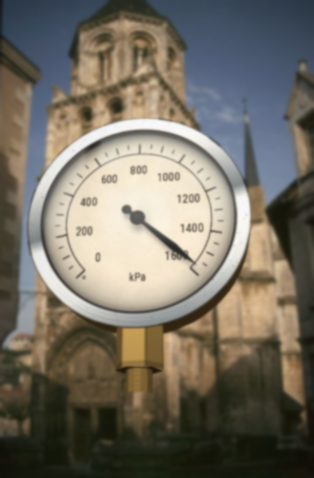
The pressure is 1575kPa
